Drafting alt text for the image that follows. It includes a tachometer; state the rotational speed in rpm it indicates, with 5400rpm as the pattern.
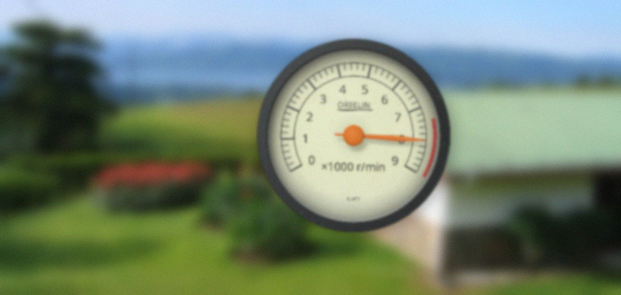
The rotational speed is 8000rpm
